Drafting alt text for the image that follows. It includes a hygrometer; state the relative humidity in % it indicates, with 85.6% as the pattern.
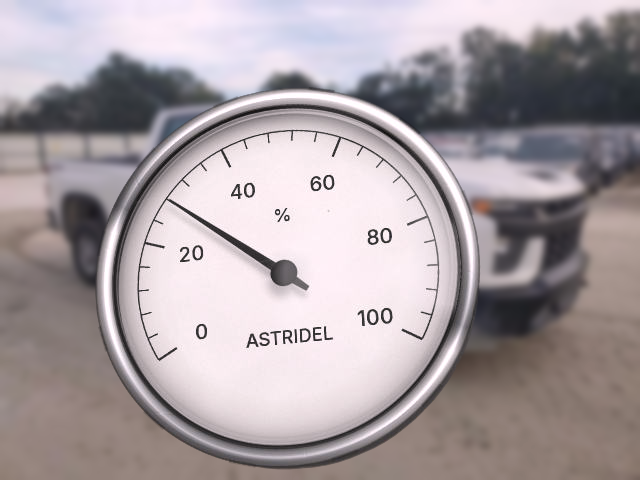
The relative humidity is 28%
